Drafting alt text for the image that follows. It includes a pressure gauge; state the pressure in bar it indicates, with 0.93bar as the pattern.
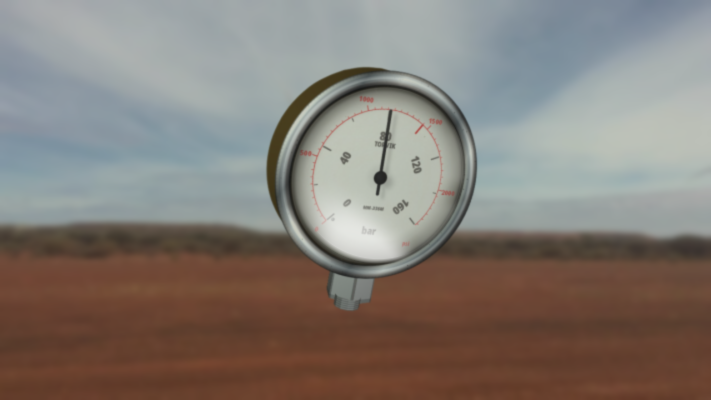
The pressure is 80bar
